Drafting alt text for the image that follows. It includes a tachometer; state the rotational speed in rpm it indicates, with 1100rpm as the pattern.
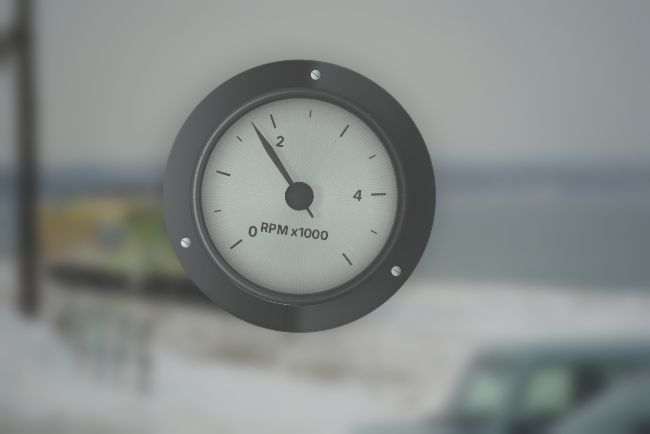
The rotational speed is 1750rpm
